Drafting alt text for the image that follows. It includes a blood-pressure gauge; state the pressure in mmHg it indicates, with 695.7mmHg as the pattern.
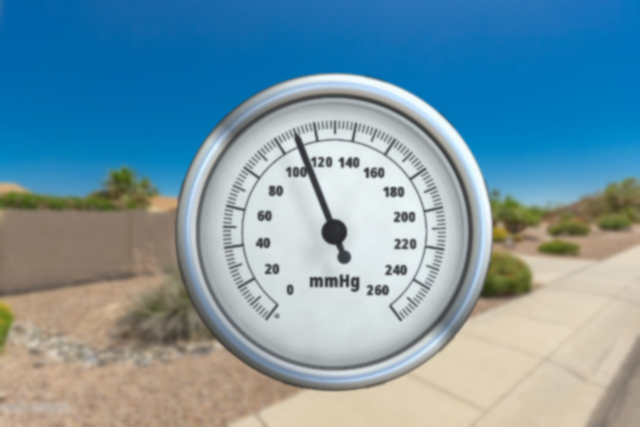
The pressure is 110mmHg
